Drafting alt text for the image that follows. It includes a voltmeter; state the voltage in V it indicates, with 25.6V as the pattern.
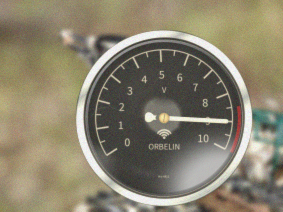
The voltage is 9V
